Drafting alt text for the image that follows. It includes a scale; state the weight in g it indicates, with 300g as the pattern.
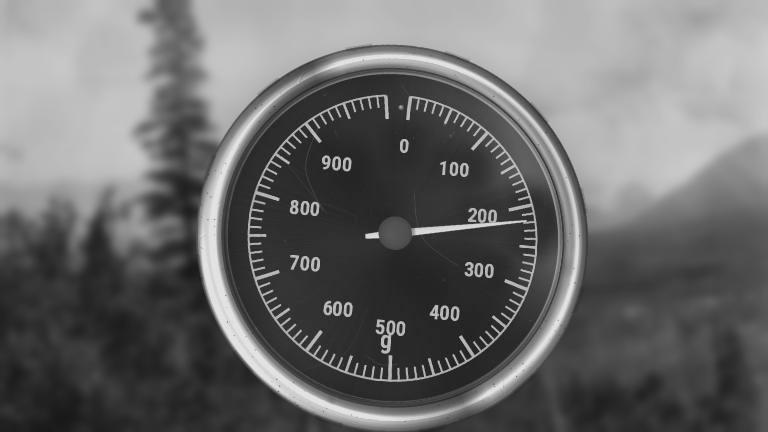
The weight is 220g
